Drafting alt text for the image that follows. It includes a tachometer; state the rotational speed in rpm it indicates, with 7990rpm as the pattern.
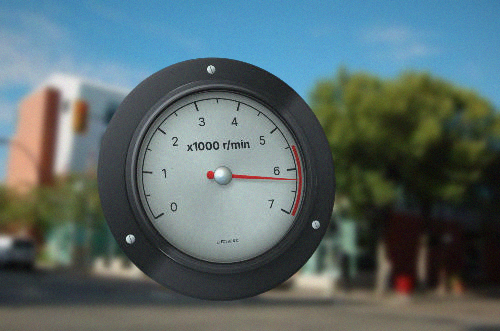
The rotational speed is 6250rpm
